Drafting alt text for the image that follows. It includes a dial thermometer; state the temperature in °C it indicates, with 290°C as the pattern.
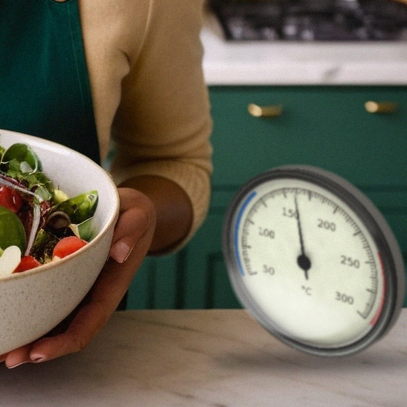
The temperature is 162.5°C
